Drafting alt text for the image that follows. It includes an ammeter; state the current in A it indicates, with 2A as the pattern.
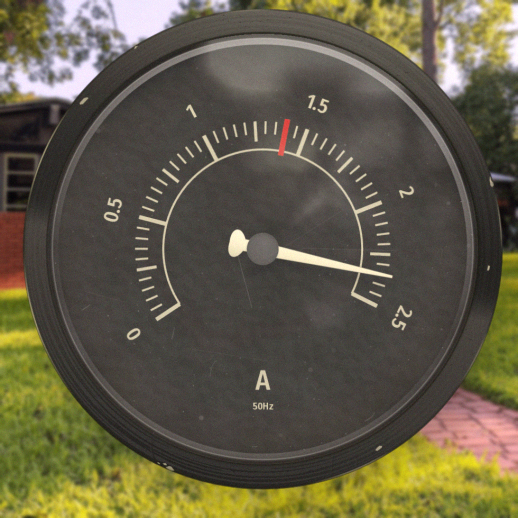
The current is 2.35A
